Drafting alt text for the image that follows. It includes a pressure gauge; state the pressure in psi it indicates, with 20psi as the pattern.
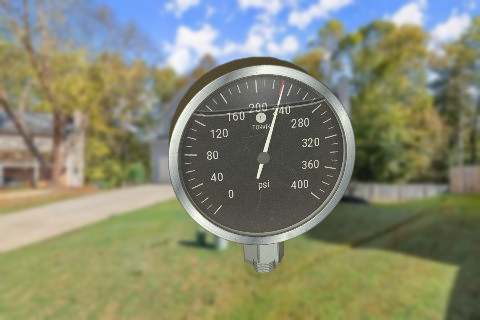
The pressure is 230psi
